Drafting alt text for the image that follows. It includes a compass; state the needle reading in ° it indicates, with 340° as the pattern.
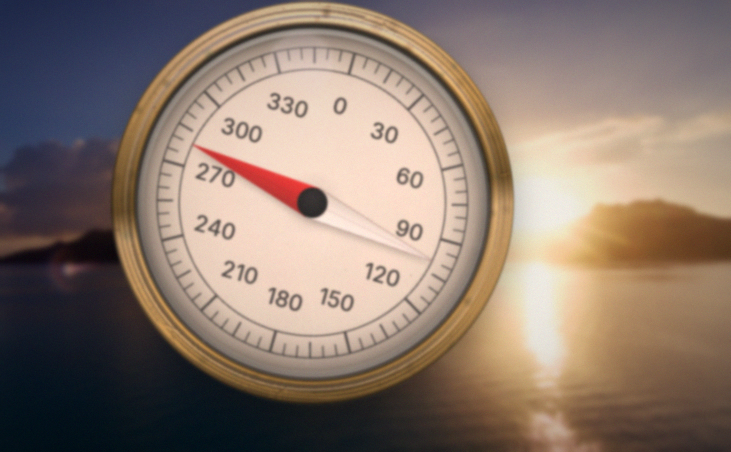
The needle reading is 280°
